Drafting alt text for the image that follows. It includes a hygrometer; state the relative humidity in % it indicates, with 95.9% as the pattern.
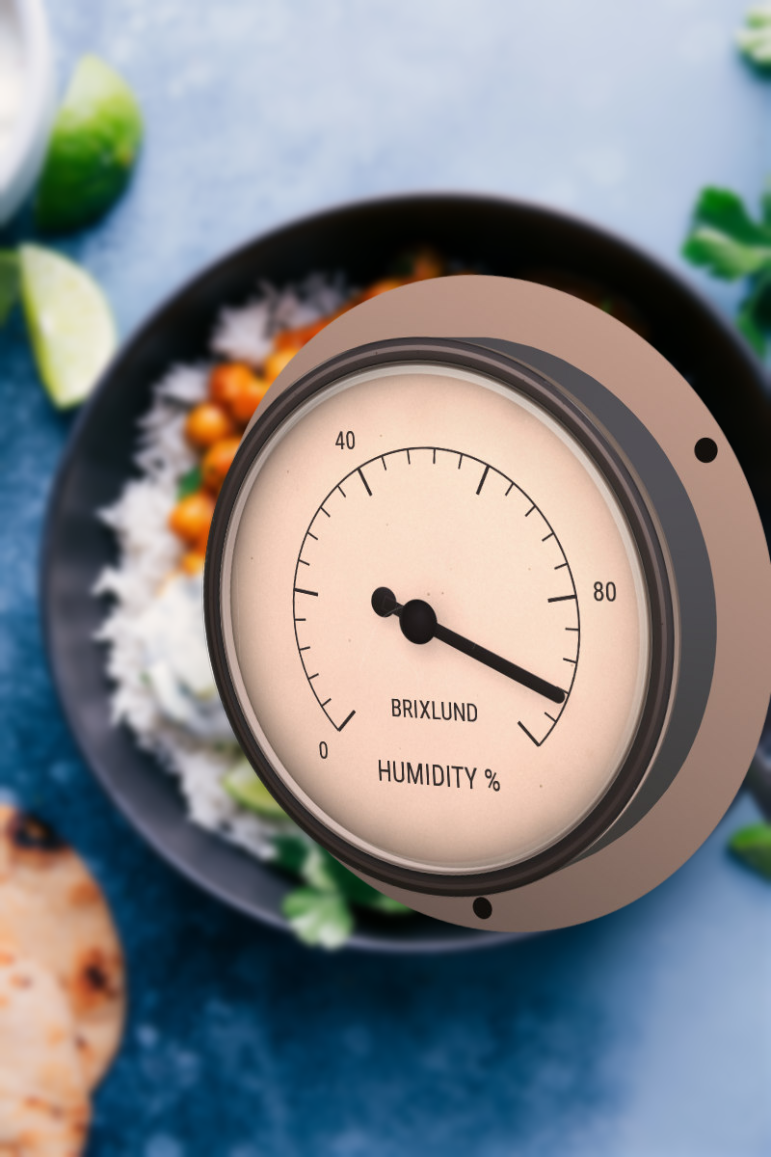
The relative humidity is 92%
